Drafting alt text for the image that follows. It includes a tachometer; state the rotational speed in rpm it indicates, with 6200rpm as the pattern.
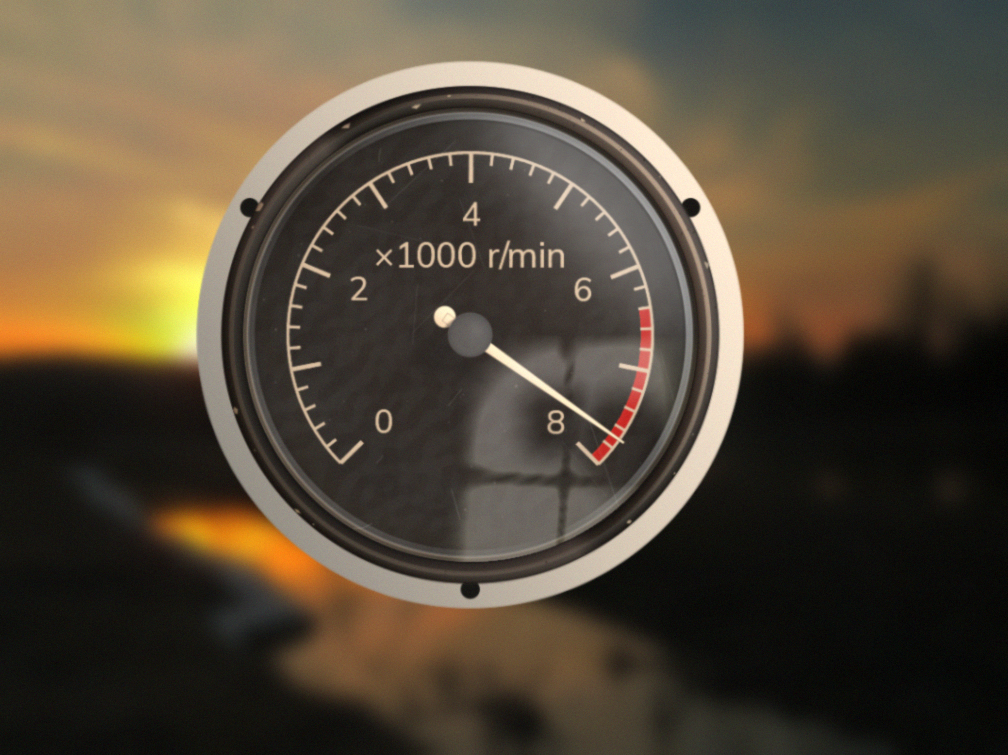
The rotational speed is 7700rpm
